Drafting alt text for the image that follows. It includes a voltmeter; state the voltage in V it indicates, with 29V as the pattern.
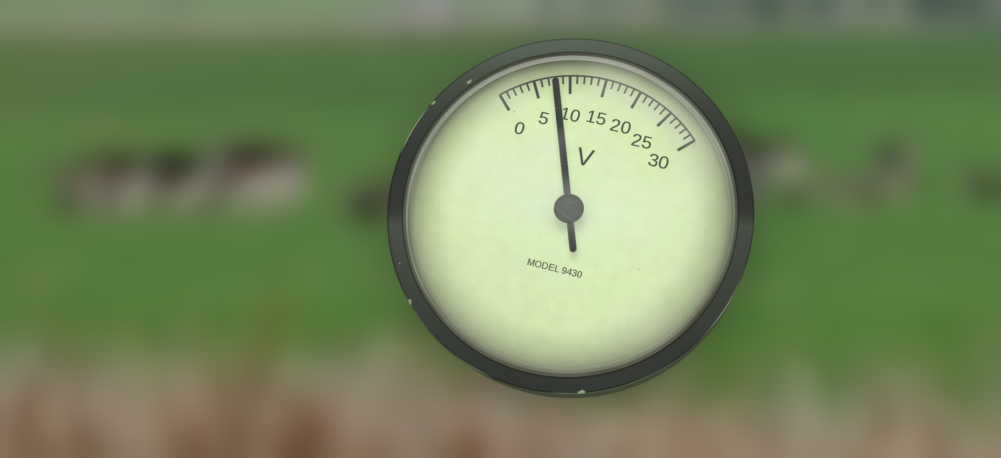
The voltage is 8V
